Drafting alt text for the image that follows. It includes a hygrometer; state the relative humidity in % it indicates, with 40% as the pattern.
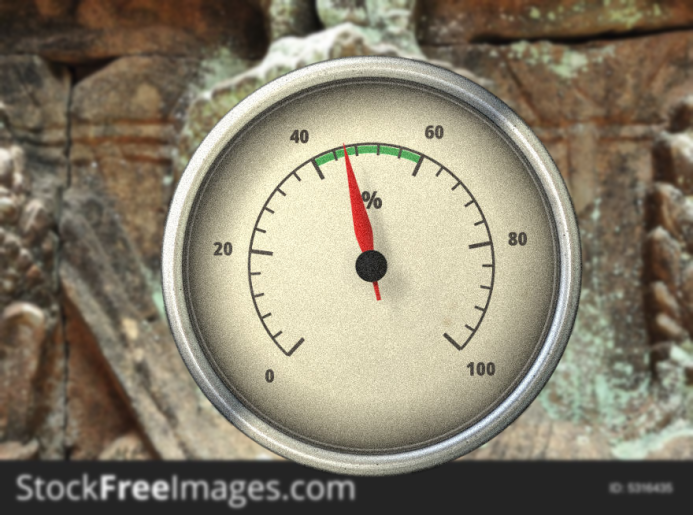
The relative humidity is 46%
